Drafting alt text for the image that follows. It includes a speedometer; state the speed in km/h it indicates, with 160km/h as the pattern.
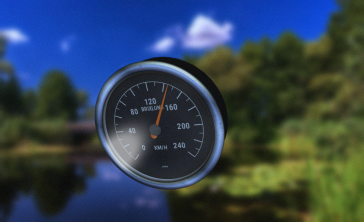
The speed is 145km/h
